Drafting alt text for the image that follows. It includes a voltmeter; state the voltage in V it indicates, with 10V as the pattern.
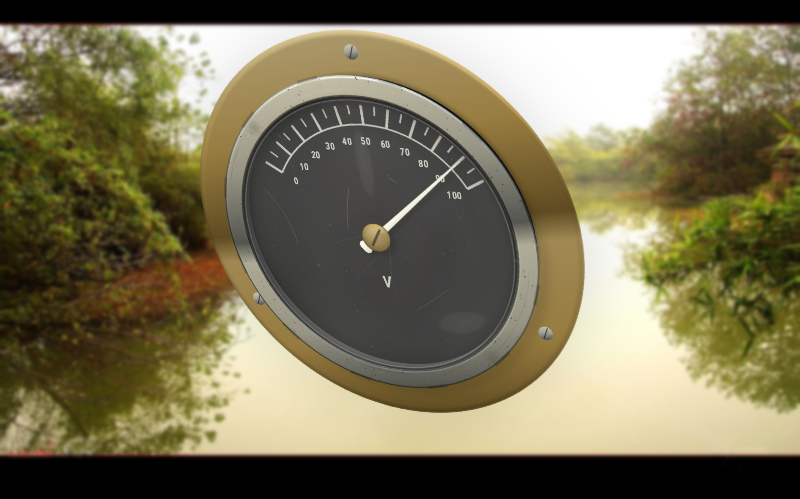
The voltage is 90V
